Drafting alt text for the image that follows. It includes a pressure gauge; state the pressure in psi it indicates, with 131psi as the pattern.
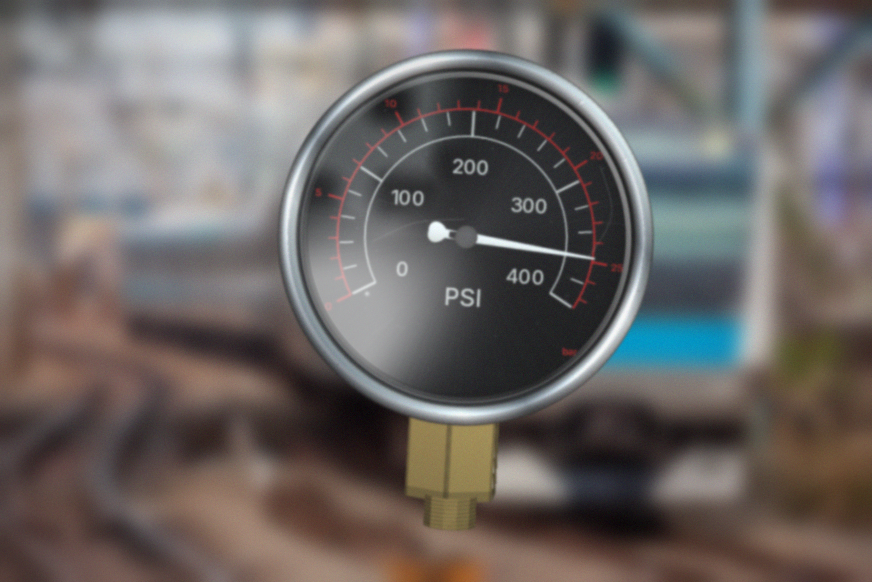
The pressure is 360psi
